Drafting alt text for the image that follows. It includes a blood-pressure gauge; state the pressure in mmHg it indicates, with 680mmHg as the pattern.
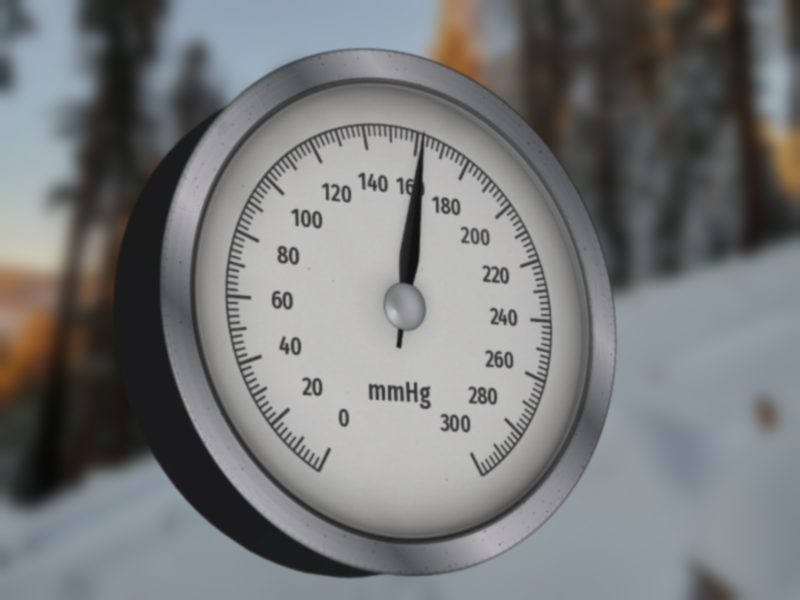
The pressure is 160mmHg
